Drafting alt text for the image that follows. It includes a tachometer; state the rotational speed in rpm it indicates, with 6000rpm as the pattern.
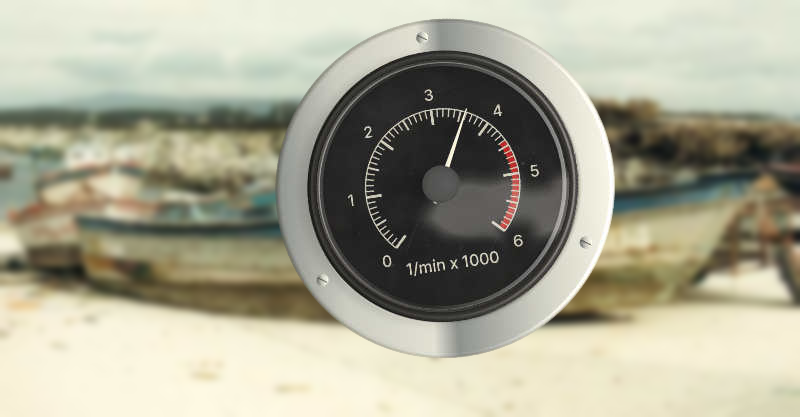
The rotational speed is 3600rpm
